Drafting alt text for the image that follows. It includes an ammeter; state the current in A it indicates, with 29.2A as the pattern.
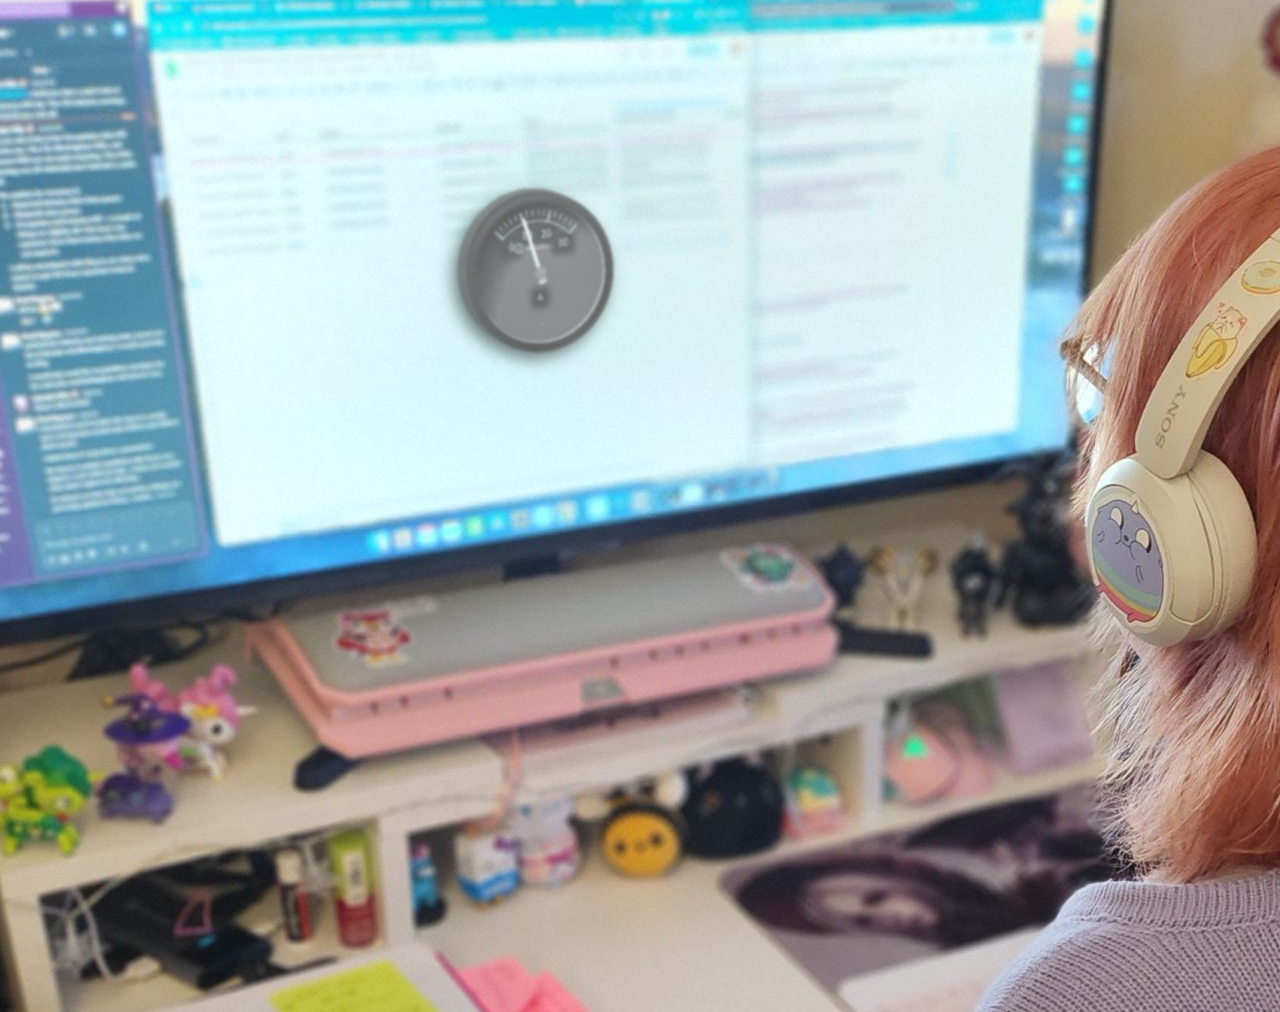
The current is 10A
